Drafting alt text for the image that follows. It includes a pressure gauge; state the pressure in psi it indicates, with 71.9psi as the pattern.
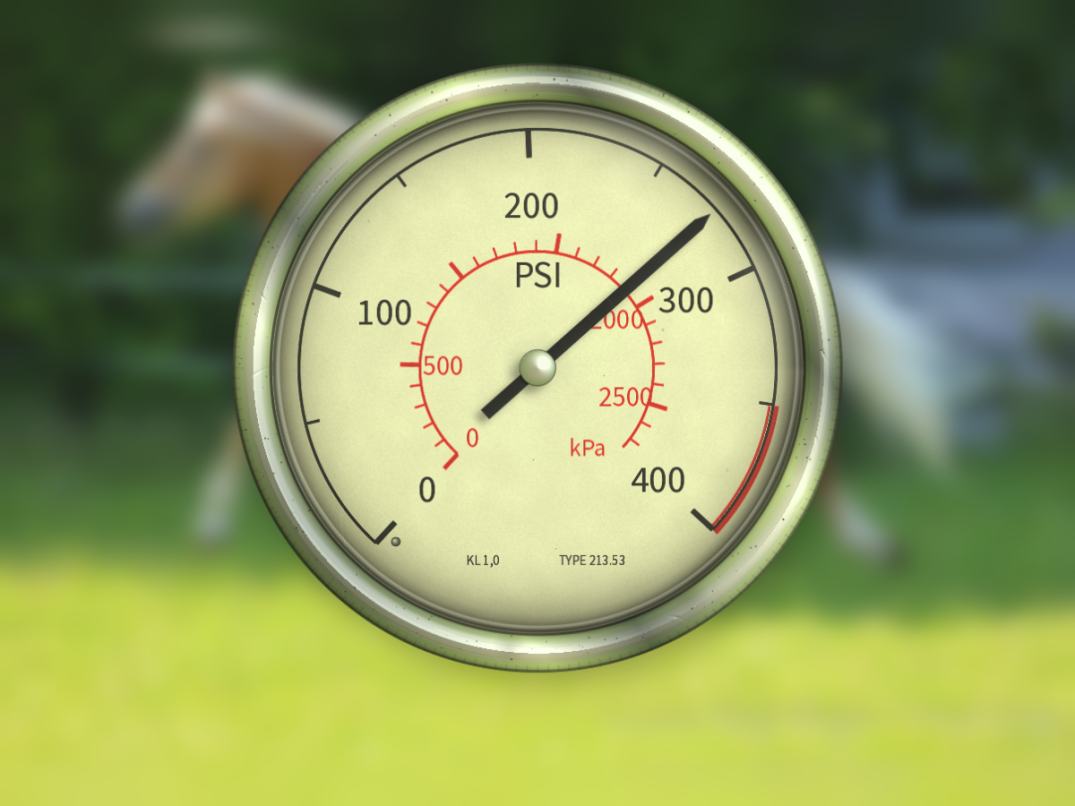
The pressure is 275psi
